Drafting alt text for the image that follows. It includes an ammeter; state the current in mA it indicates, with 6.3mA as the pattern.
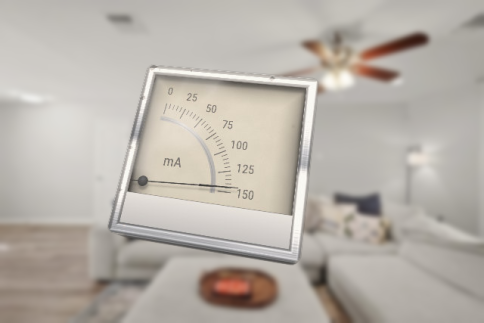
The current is 145mA
